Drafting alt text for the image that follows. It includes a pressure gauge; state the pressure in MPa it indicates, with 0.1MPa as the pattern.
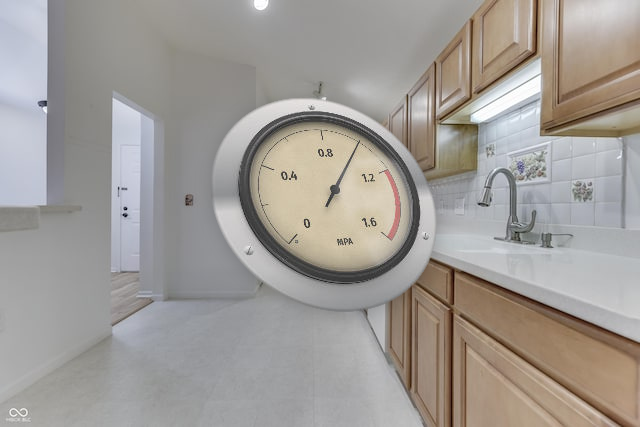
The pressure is 1MPa
